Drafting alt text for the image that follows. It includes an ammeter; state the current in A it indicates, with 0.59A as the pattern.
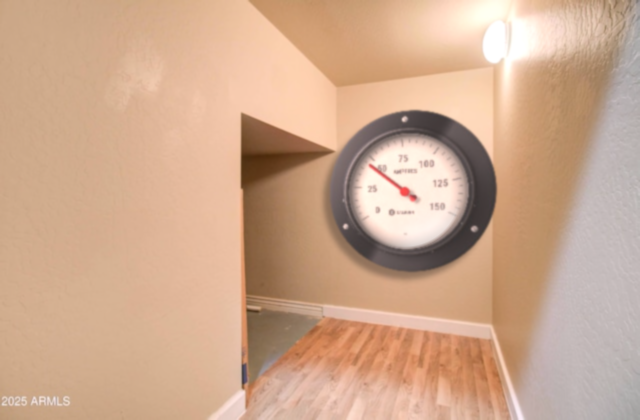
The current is 45A
